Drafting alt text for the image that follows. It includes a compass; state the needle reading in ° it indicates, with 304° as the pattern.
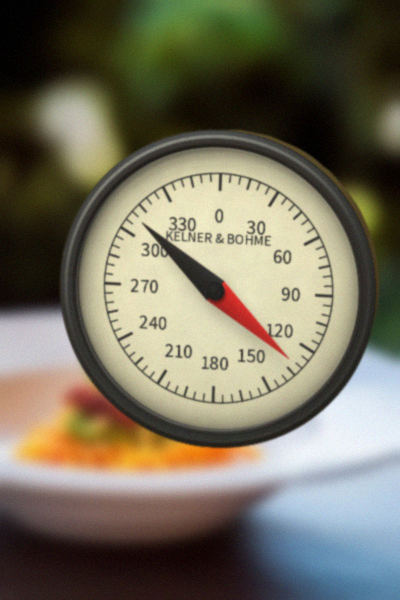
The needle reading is 130°
